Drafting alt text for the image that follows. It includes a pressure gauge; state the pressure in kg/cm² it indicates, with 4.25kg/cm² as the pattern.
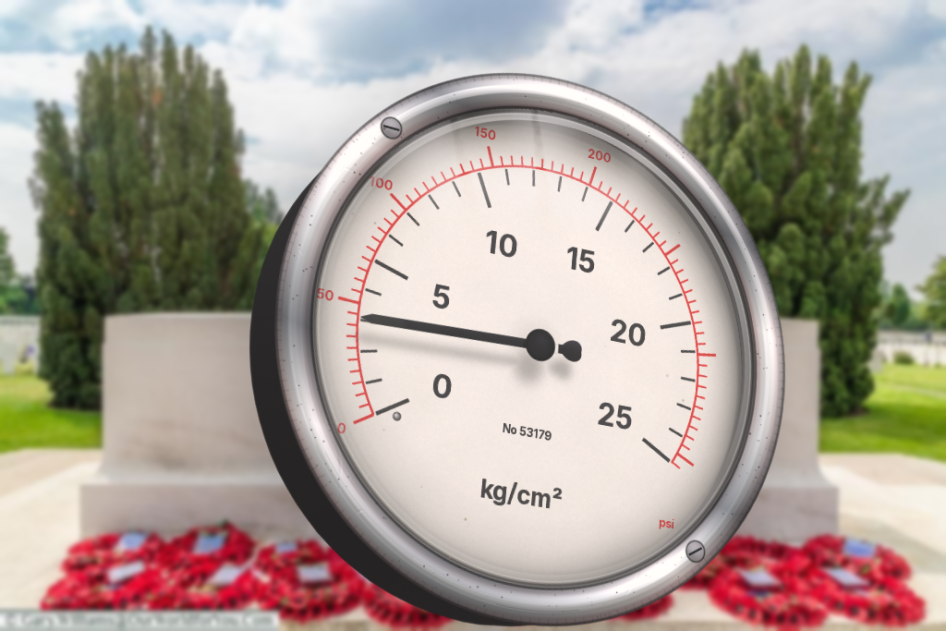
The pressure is 3kg/cm²
